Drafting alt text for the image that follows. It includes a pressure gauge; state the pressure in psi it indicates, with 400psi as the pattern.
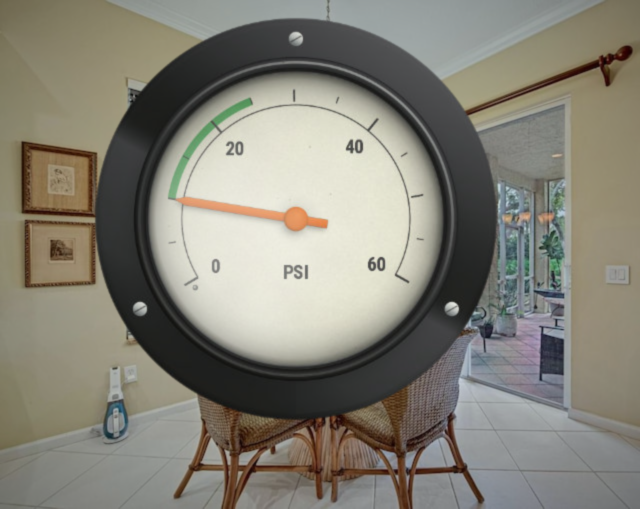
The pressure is 10psi
